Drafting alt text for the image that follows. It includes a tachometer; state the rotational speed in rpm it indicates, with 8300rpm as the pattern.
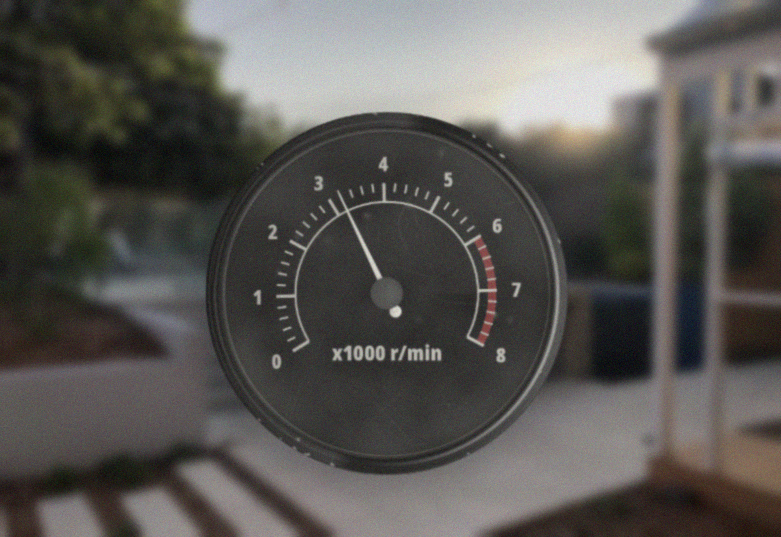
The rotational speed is 3200rpm
